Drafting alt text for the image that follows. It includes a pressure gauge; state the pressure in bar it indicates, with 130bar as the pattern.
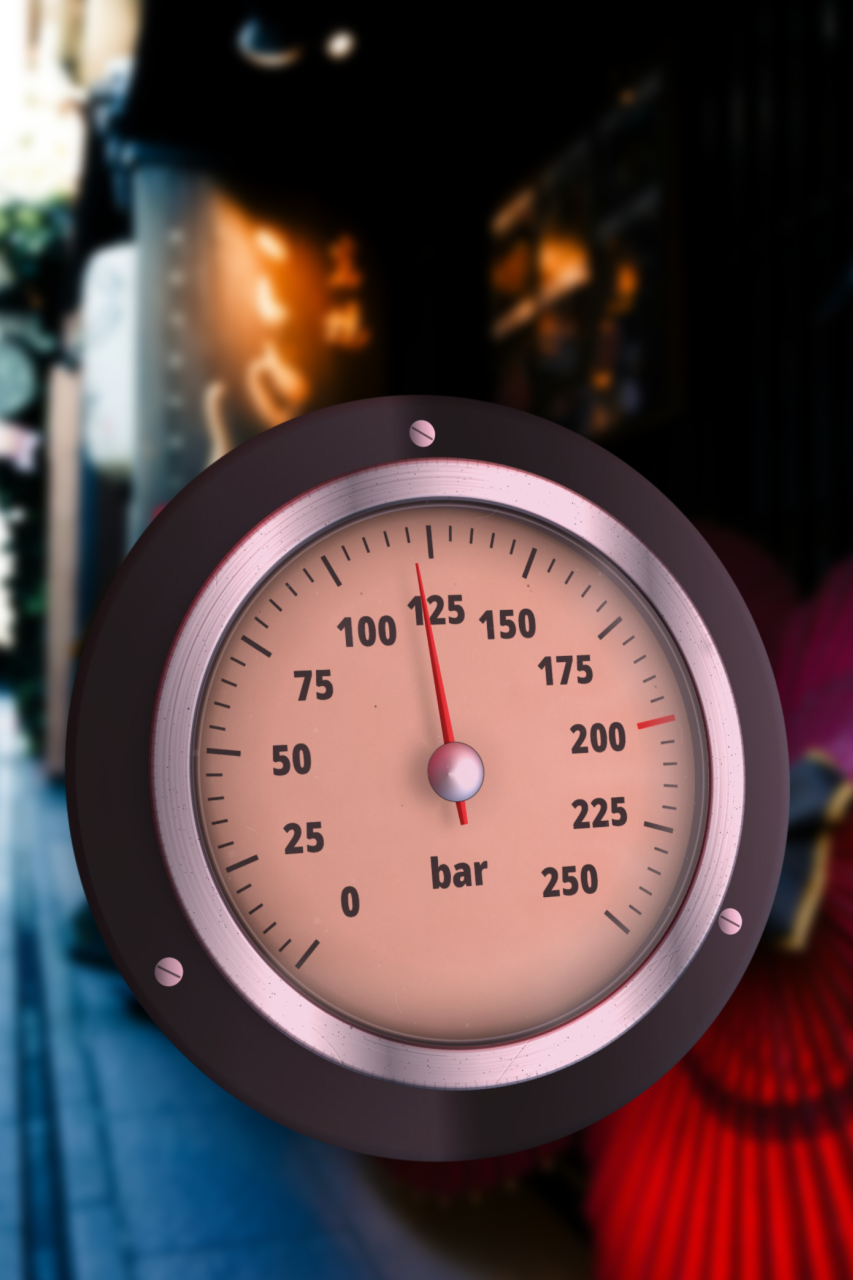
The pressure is 120bar
